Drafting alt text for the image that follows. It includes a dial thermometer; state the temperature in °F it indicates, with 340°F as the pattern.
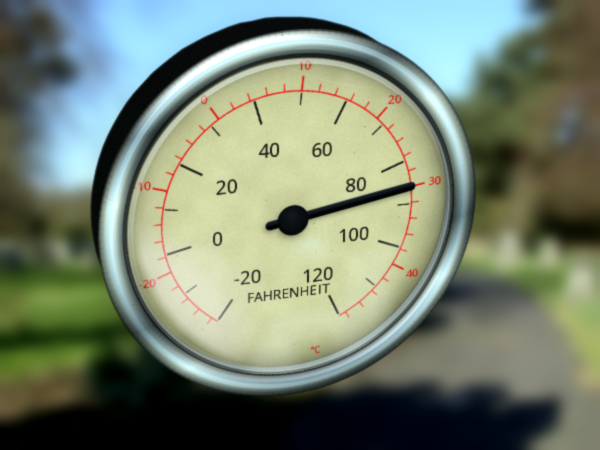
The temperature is 85°F
